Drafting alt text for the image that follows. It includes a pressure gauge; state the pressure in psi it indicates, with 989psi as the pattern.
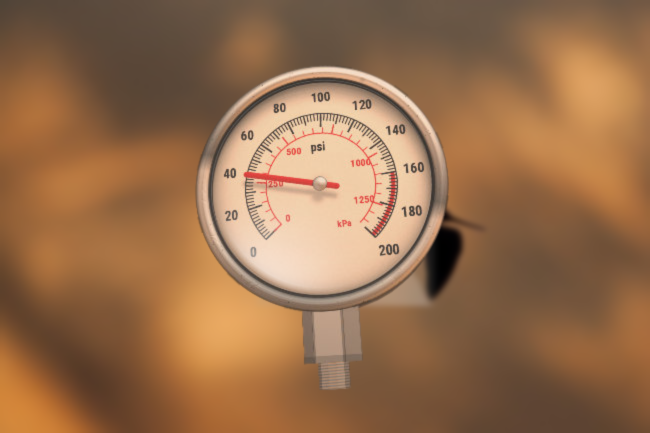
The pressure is 40psi
